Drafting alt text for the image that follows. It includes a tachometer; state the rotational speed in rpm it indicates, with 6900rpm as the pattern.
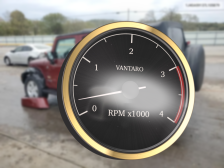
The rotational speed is 250rpm
